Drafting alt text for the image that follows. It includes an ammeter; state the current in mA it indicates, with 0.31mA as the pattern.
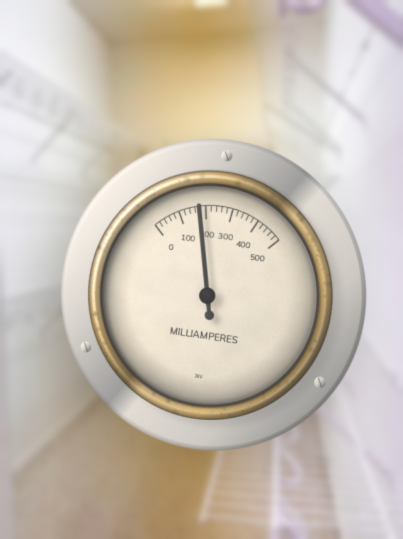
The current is 180mA
